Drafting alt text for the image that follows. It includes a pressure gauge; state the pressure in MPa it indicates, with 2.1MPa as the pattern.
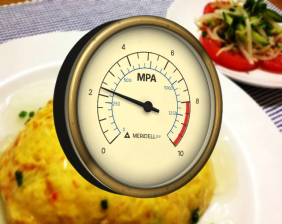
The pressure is 2.25MPa
